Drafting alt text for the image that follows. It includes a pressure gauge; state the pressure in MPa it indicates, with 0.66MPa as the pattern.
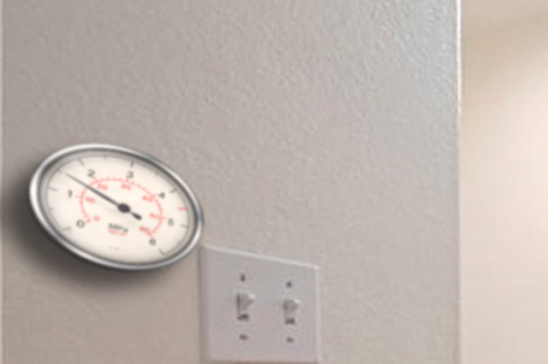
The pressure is 1.5MPa
